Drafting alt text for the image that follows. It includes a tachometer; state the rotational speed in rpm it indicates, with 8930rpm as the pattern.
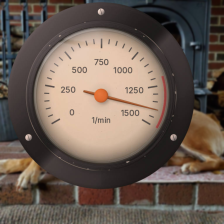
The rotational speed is 1400rpm
